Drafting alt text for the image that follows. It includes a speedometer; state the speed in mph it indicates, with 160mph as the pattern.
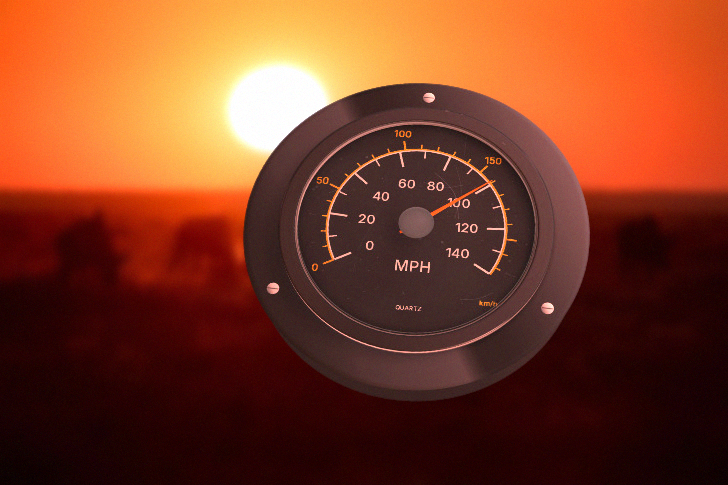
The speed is 100mph
